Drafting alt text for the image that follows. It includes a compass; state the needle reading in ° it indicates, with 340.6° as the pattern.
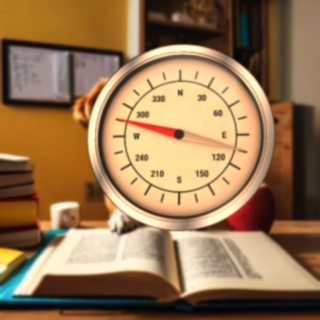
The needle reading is 285°
